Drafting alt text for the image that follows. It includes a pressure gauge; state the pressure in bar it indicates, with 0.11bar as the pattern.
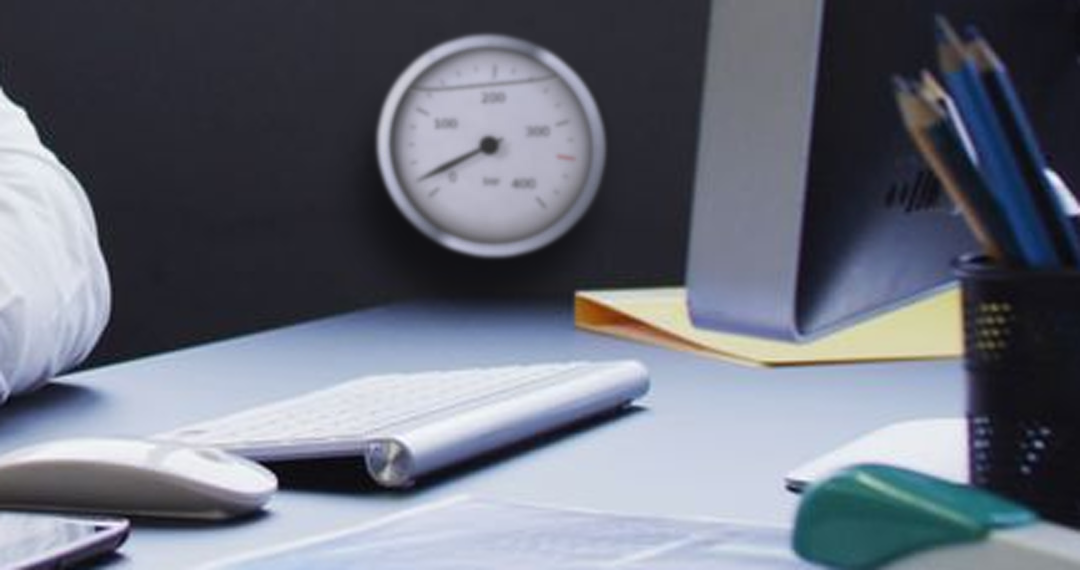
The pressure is 20bar
